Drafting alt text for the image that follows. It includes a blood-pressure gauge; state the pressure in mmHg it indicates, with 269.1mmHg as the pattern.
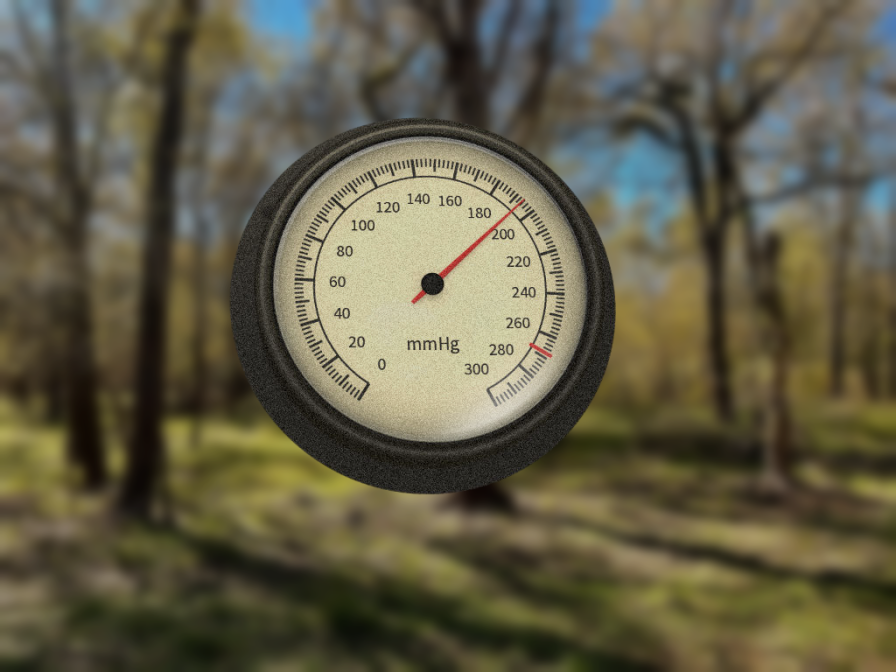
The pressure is 194mmHg
